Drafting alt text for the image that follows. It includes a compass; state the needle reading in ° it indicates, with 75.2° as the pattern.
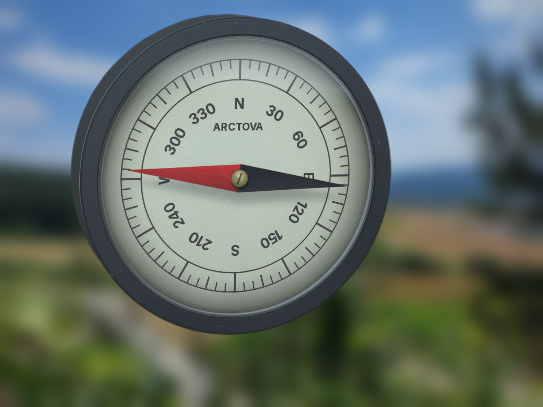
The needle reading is 275°
